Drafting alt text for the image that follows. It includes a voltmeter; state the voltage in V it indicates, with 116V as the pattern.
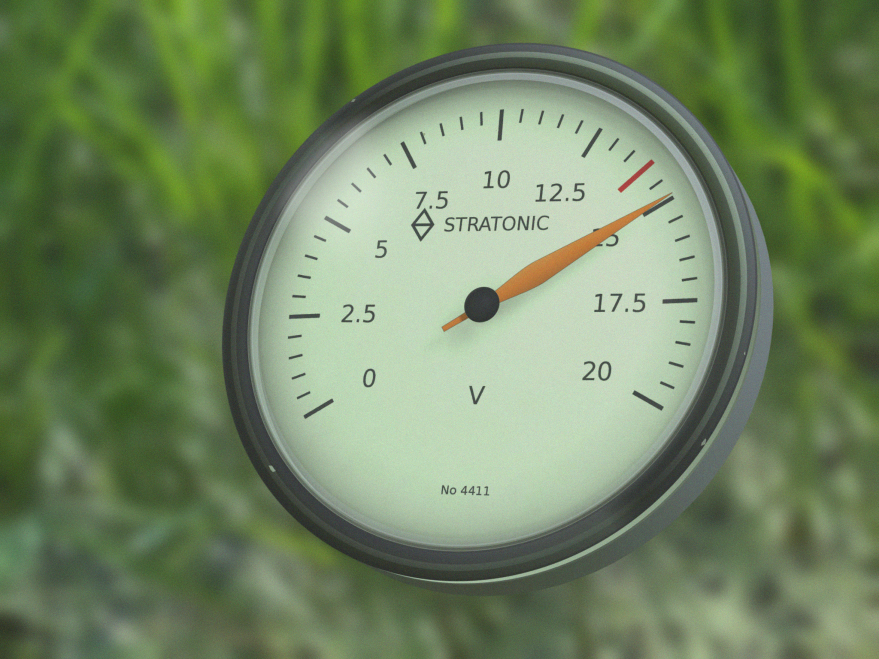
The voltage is 15V
